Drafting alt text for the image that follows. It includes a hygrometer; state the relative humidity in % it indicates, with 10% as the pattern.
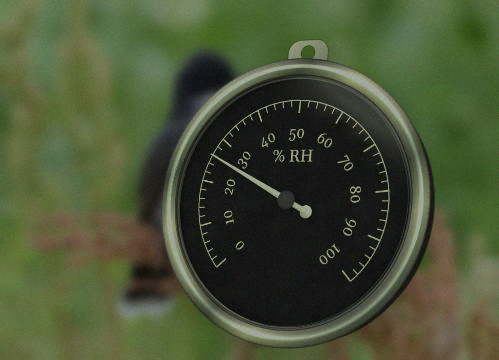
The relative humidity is 26%
